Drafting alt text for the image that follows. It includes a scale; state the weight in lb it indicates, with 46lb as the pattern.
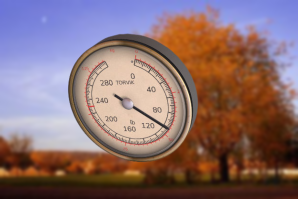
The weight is 100lb
